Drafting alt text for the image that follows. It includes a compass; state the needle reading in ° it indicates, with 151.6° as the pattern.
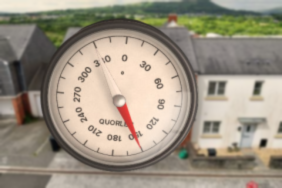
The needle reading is 150°
